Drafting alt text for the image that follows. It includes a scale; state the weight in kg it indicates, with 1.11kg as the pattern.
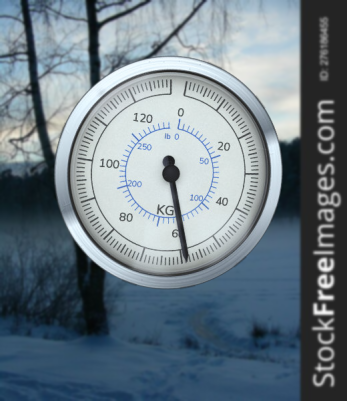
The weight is 59kg
